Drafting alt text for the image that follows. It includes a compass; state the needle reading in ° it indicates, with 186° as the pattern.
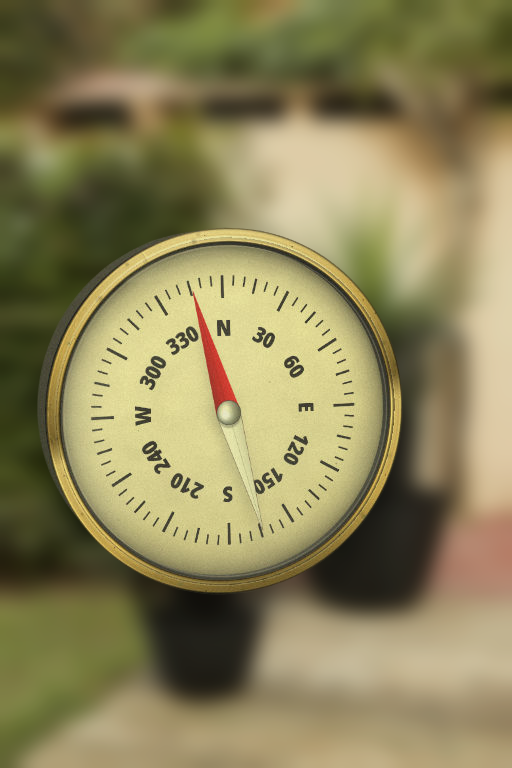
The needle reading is 345°
